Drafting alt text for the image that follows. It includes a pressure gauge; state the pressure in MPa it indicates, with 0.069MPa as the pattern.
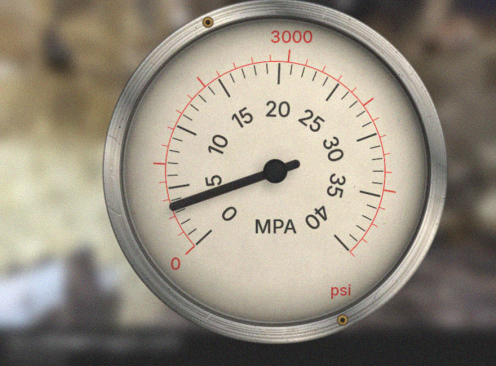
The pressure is 3.5MPa
